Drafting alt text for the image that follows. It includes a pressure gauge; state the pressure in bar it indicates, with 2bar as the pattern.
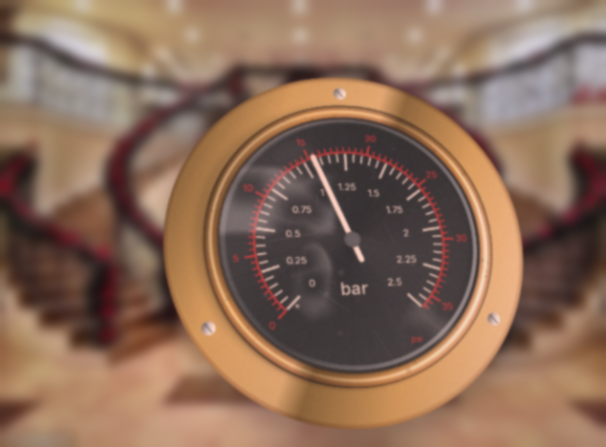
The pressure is 1.05bar
